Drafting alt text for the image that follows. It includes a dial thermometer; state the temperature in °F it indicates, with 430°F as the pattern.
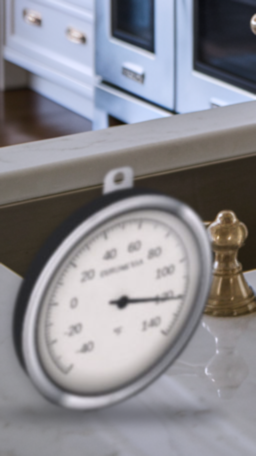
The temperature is 120°F
